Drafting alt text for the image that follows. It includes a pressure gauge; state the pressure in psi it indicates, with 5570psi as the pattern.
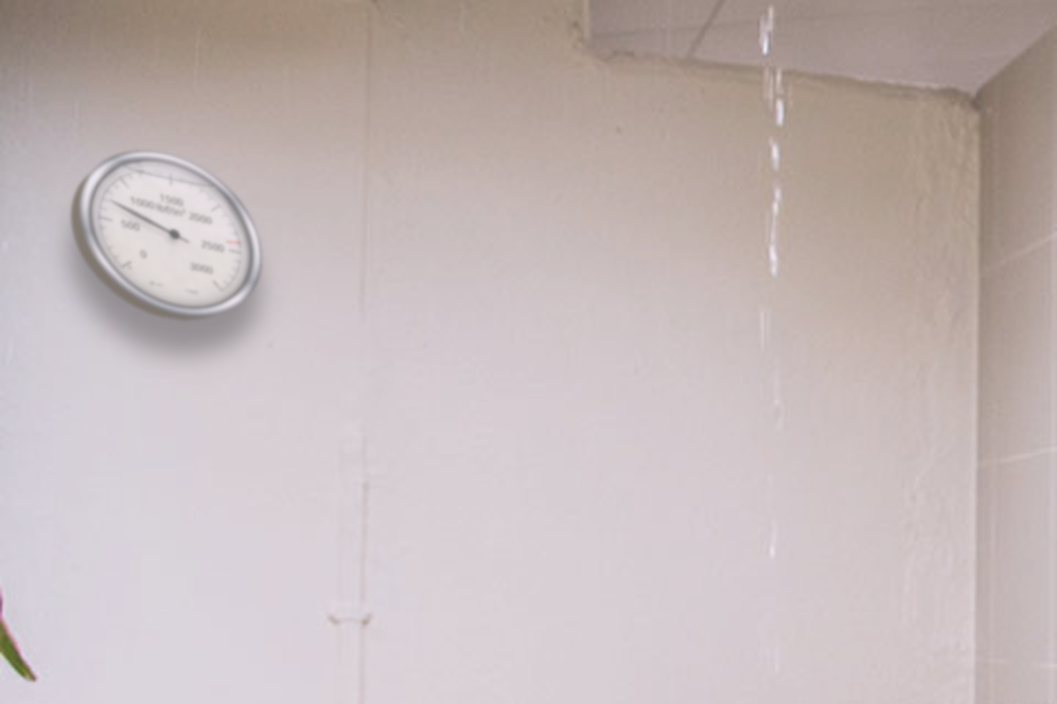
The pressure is 700psi
